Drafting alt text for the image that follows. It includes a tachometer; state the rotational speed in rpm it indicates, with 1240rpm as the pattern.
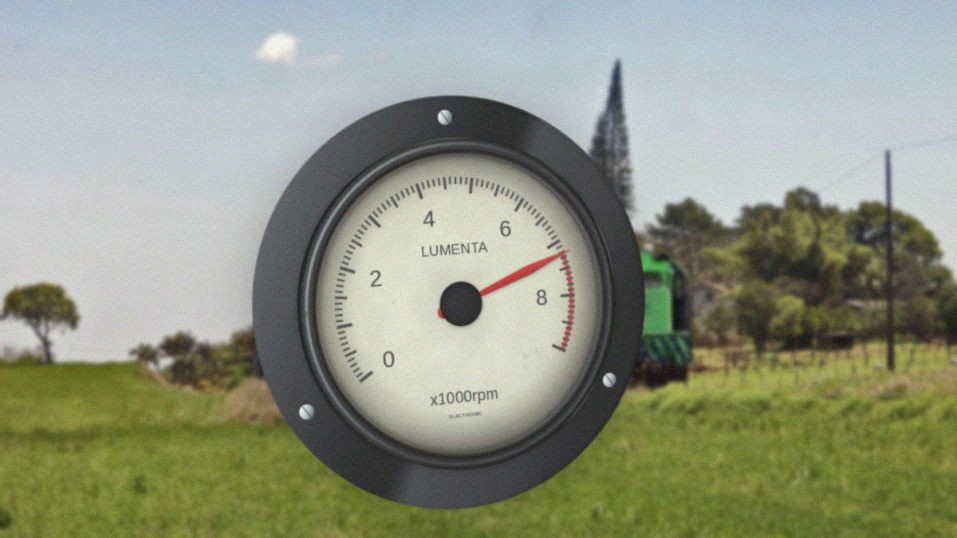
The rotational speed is 7200rpm
